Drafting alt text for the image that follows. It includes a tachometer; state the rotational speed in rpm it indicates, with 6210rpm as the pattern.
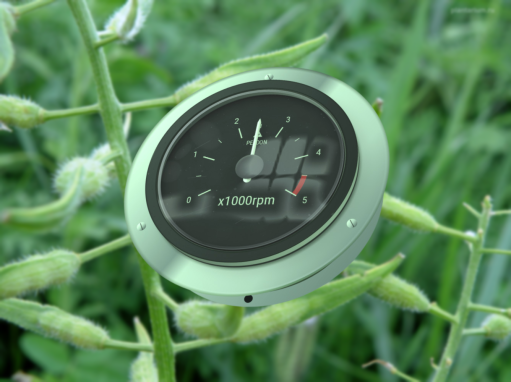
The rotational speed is 2500rpm
